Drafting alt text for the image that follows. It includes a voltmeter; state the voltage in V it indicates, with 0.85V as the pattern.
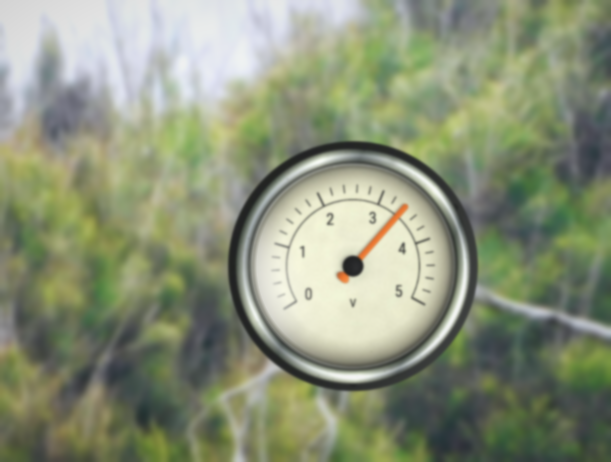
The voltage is 3.4V
